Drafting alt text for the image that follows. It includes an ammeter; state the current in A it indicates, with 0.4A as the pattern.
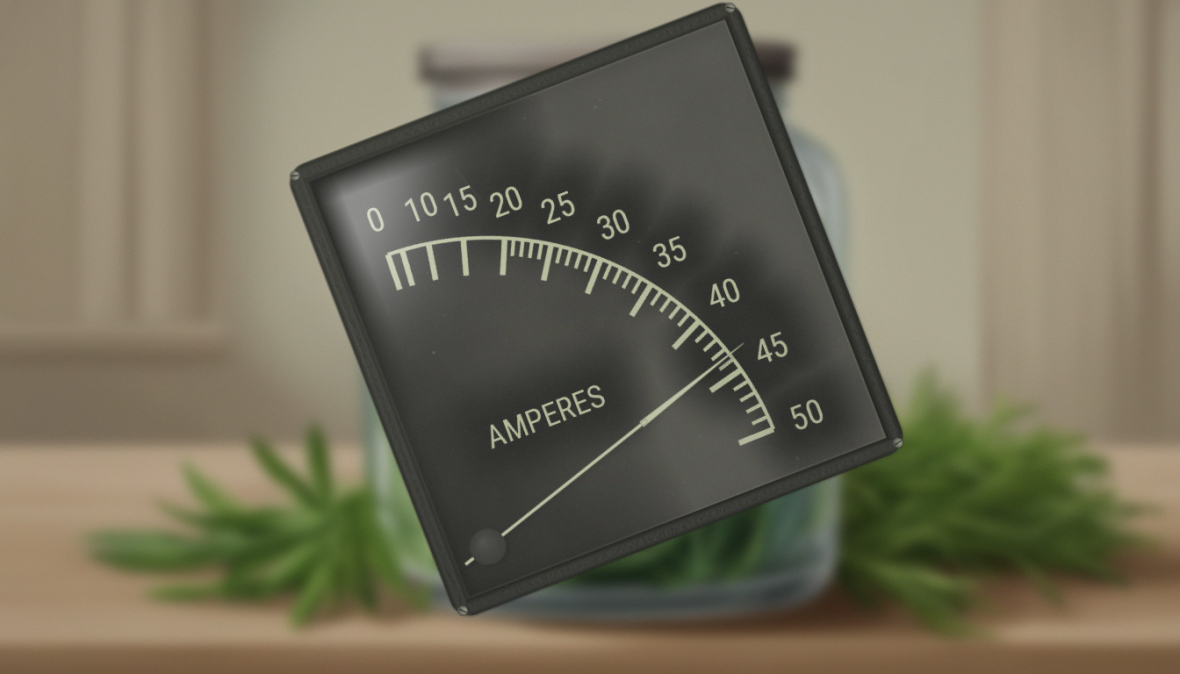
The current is 43.5A
